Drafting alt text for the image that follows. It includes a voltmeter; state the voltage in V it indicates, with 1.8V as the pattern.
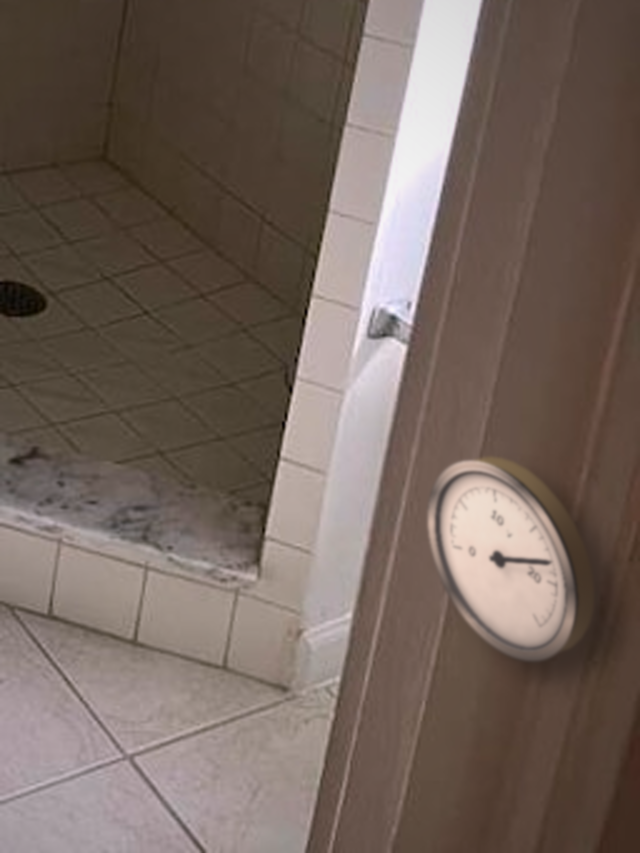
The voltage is 18V
